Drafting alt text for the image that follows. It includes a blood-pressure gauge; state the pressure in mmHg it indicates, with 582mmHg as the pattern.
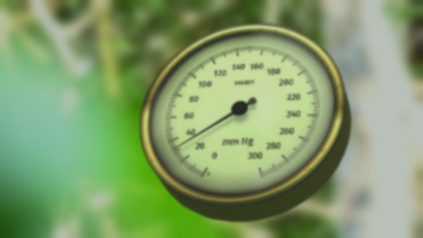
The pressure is 30mmHg
